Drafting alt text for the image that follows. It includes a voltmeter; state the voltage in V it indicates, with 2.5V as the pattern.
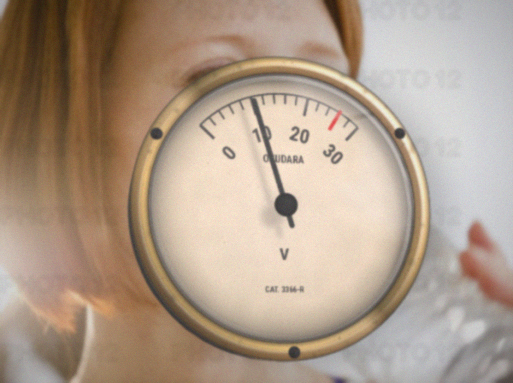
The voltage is 10V
